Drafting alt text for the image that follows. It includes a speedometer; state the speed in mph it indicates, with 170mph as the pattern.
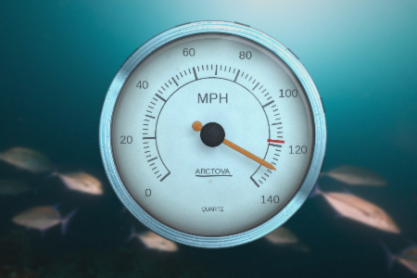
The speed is 130mph
